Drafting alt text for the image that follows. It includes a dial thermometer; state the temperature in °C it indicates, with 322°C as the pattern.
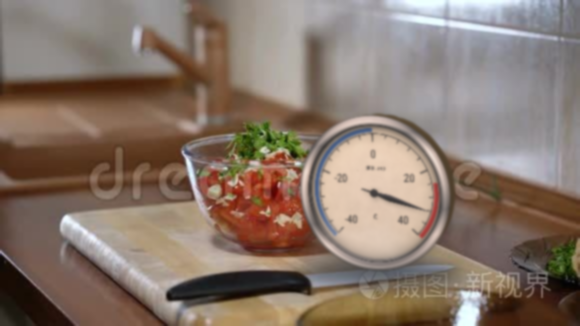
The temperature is 32°C
